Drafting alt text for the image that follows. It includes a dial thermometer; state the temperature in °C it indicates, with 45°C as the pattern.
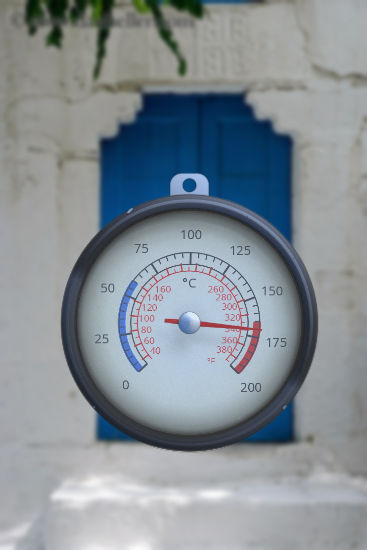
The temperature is 170°C
